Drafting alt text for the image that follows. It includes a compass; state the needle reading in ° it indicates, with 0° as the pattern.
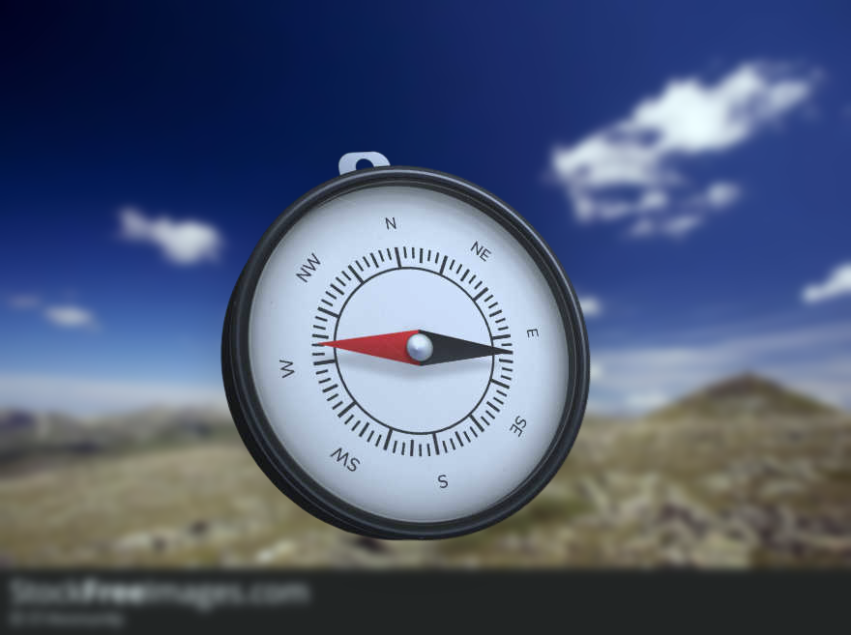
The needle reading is 280°
